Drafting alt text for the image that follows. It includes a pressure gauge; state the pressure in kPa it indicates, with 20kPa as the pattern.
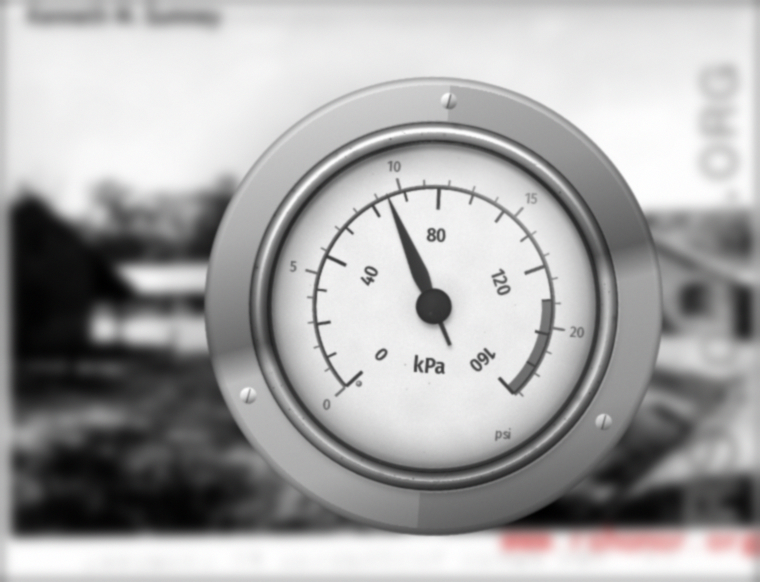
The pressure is 65kPa
